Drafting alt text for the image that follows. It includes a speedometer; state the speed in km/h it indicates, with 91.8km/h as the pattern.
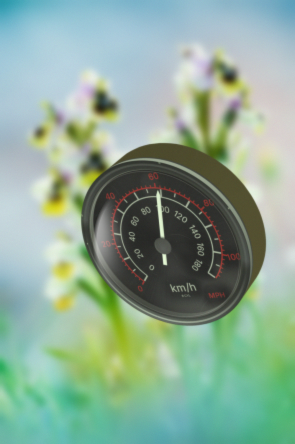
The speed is 100km/h
